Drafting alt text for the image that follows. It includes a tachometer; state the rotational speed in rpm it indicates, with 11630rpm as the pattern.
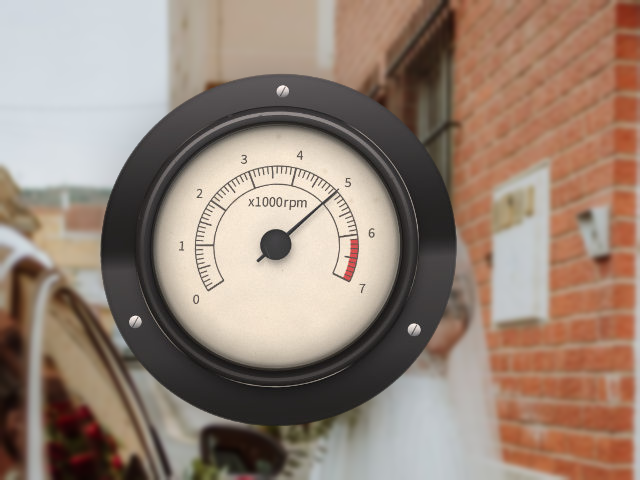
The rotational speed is 5000rpm
